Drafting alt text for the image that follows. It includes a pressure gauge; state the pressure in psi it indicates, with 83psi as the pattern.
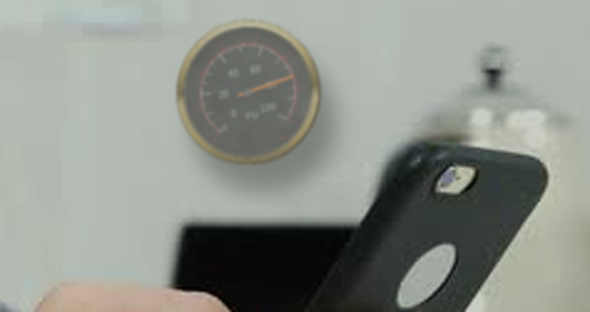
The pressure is 80psi
